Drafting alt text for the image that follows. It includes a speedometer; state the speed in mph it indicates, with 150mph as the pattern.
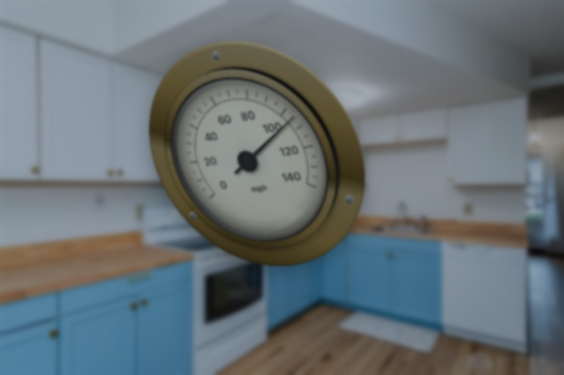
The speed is 105mph
